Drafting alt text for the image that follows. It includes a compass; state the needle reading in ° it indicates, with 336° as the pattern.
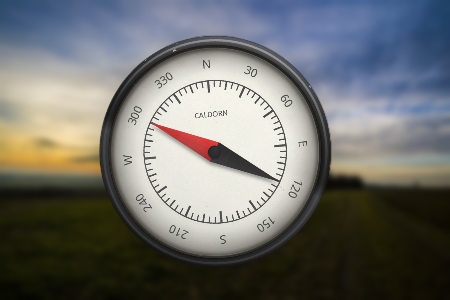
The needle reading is 300°
